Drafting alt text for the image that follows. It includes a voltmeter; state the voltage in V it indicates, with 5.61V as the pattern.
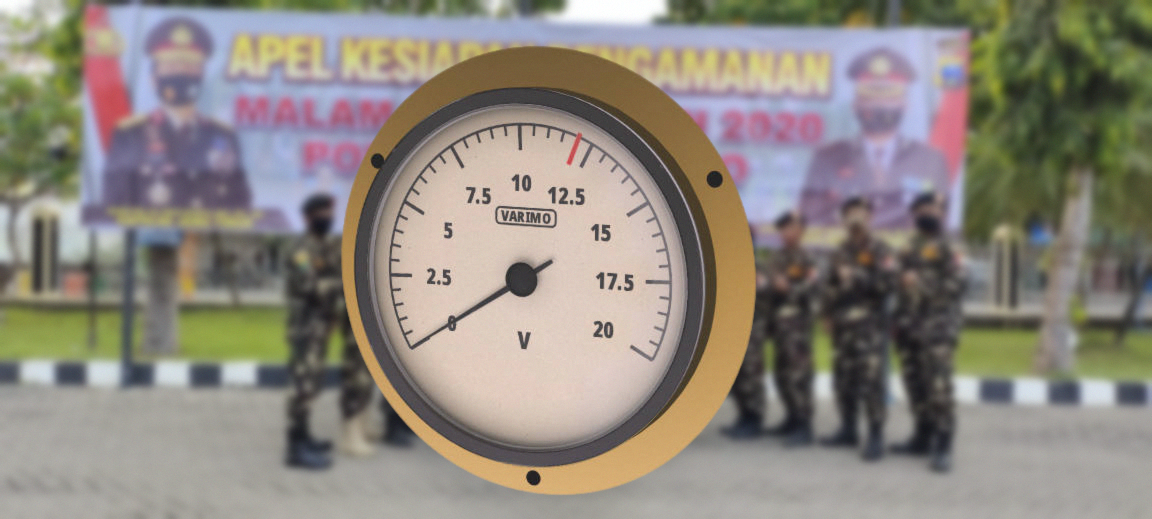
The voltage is 0V
